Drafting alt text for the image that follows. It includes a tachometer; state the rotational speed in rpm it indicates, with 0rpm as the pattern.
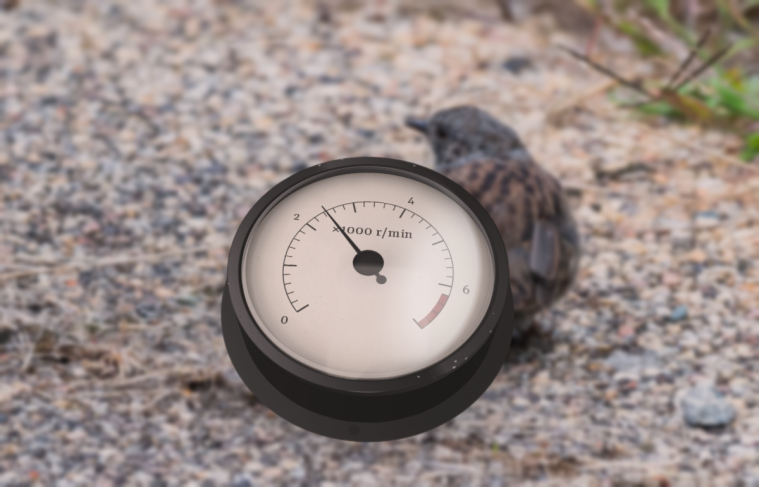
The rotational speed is 2400rpm
